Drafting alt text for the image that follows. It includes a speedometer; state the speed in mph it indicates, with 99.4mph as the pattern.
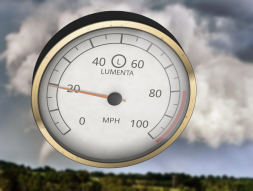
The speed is 20mph
